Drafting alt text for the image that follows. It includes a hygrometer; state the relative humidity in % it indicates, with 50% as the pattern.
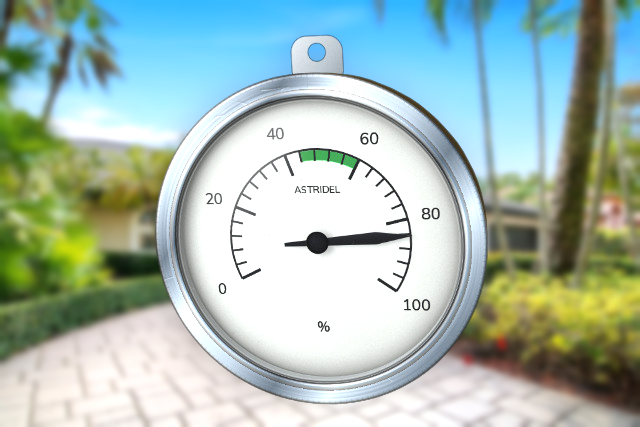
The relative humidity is 84%
